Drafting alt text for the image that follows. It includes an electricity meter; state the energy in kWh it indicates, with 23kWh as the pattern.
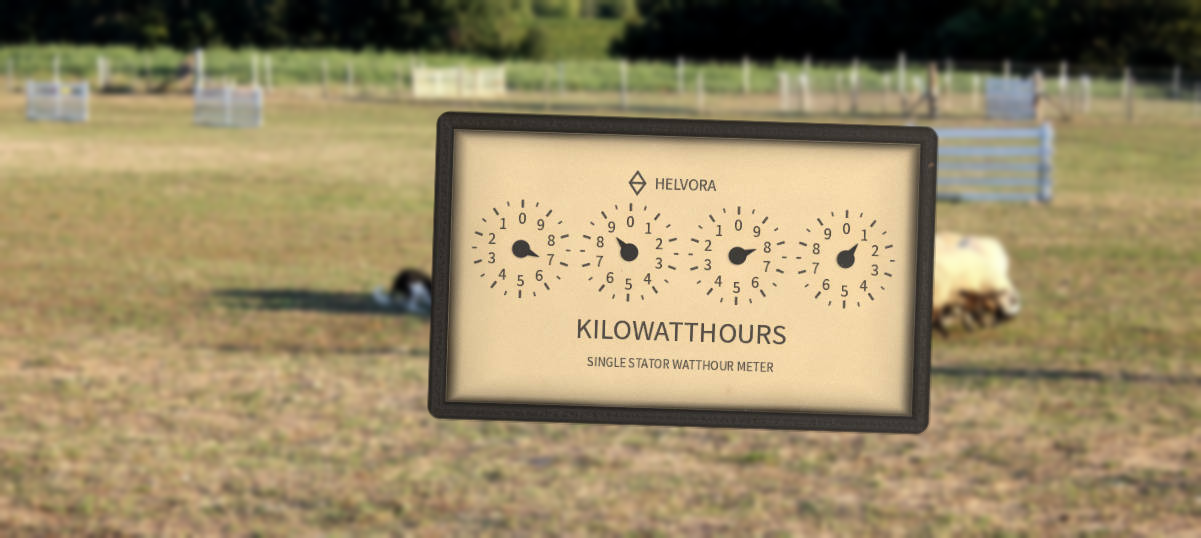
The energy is 6881kWh
